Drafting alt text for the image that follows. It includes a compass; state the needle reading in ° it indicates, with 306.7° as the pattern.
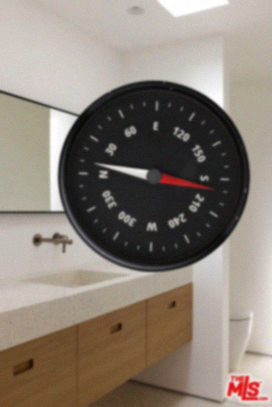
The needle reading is 190°
